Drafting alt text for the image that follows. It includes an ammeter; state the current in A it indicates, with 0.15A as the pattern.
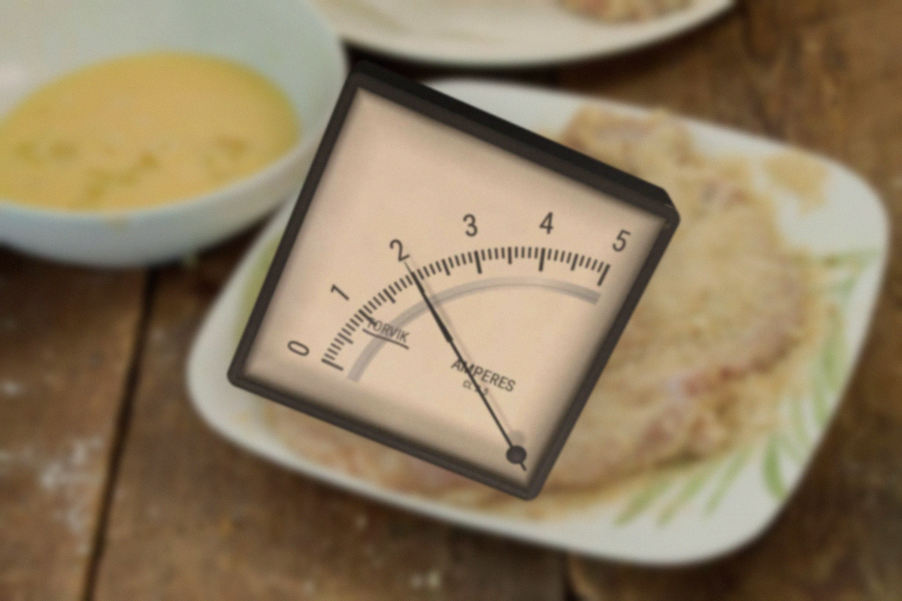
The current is 2A
